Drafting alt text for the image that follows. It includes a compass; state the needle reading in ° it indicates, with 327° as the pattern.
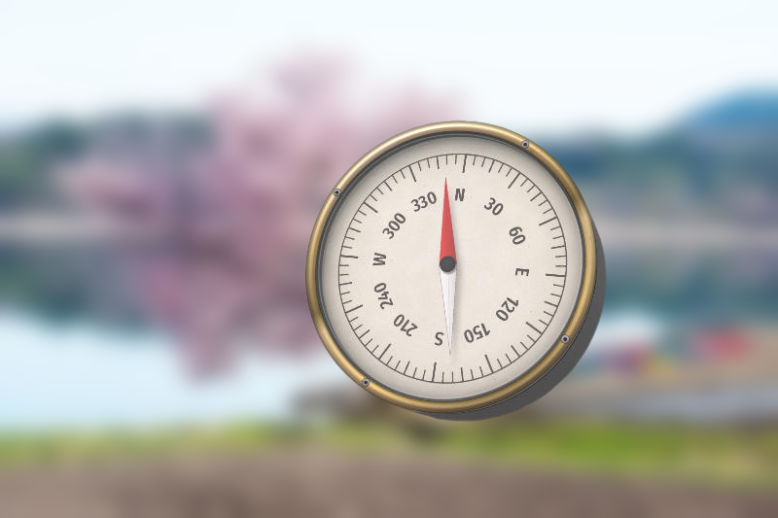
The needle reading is 350°
